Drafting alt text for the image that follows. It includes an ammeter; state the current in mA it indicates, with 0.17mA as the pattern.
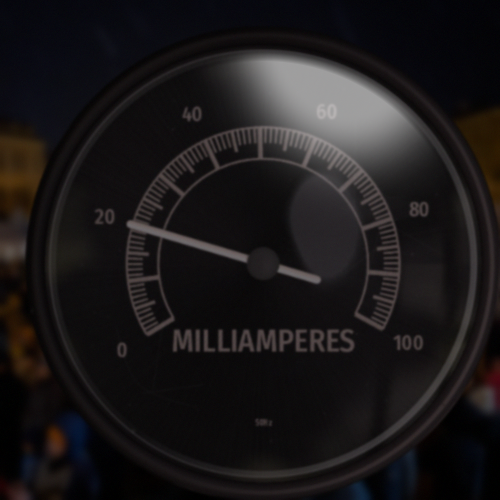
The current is 20mA
